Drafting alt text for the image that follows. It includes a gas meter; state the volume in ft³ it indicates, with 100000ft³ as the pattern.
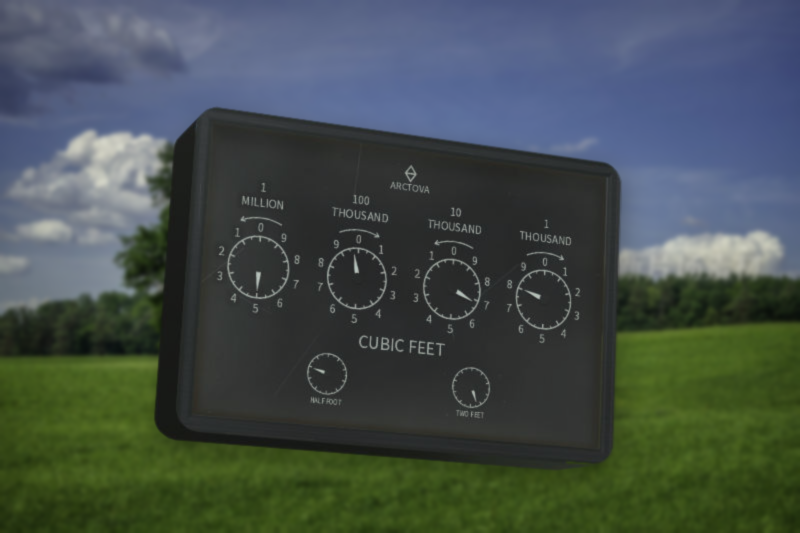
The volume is 496800ft³
